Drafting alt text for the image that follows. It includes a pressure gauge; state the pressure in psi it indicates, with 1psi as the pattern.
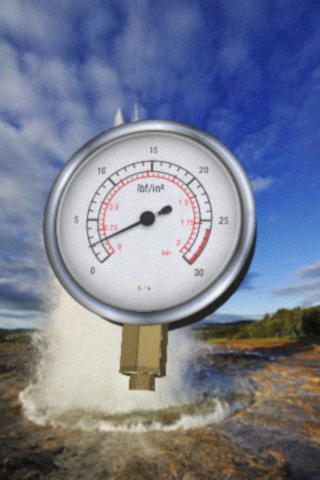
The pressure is 2psi
